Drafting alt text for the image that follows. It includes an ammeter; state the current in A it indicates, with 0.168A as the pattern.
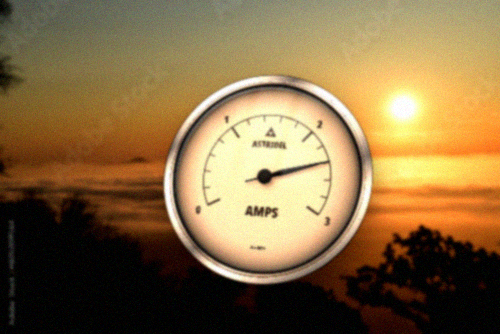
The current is 2.4A
